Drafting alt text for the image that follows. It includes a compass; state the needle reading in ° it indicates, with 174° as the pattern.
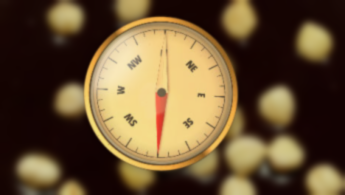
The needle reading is 180°
